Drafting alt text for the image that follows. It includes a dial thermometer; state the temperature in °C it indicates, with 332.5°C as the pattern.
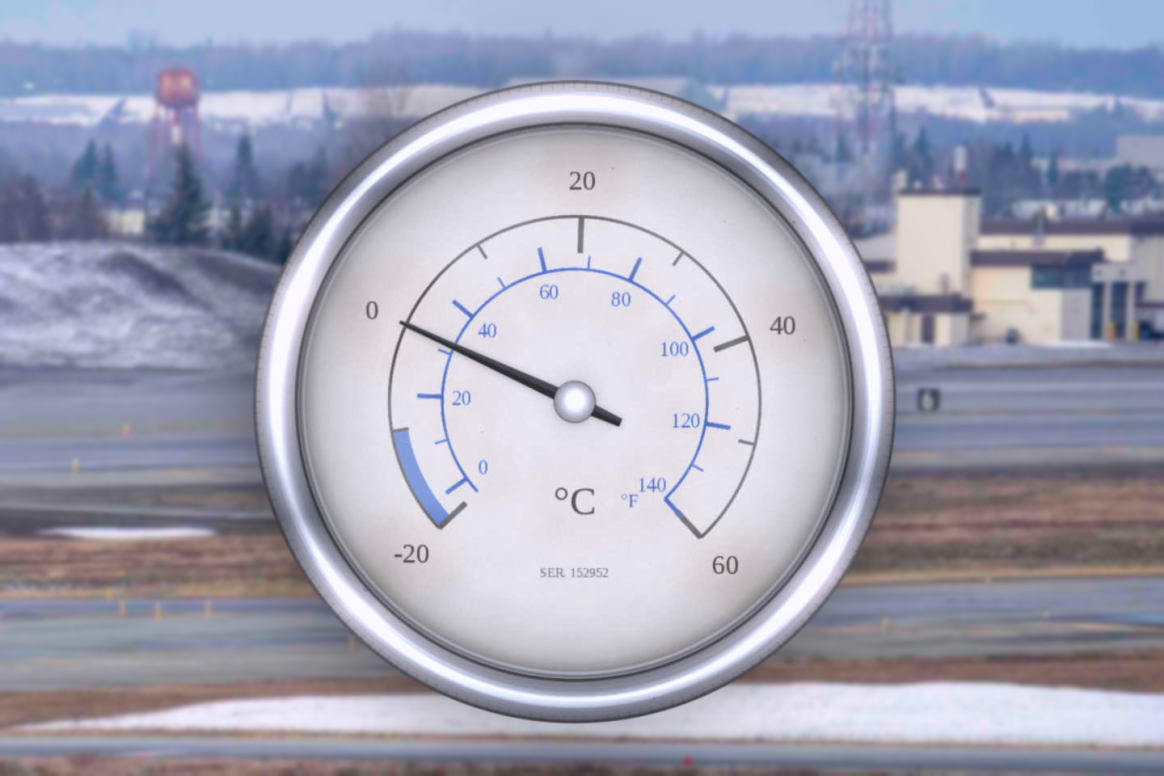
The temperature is 0°C
